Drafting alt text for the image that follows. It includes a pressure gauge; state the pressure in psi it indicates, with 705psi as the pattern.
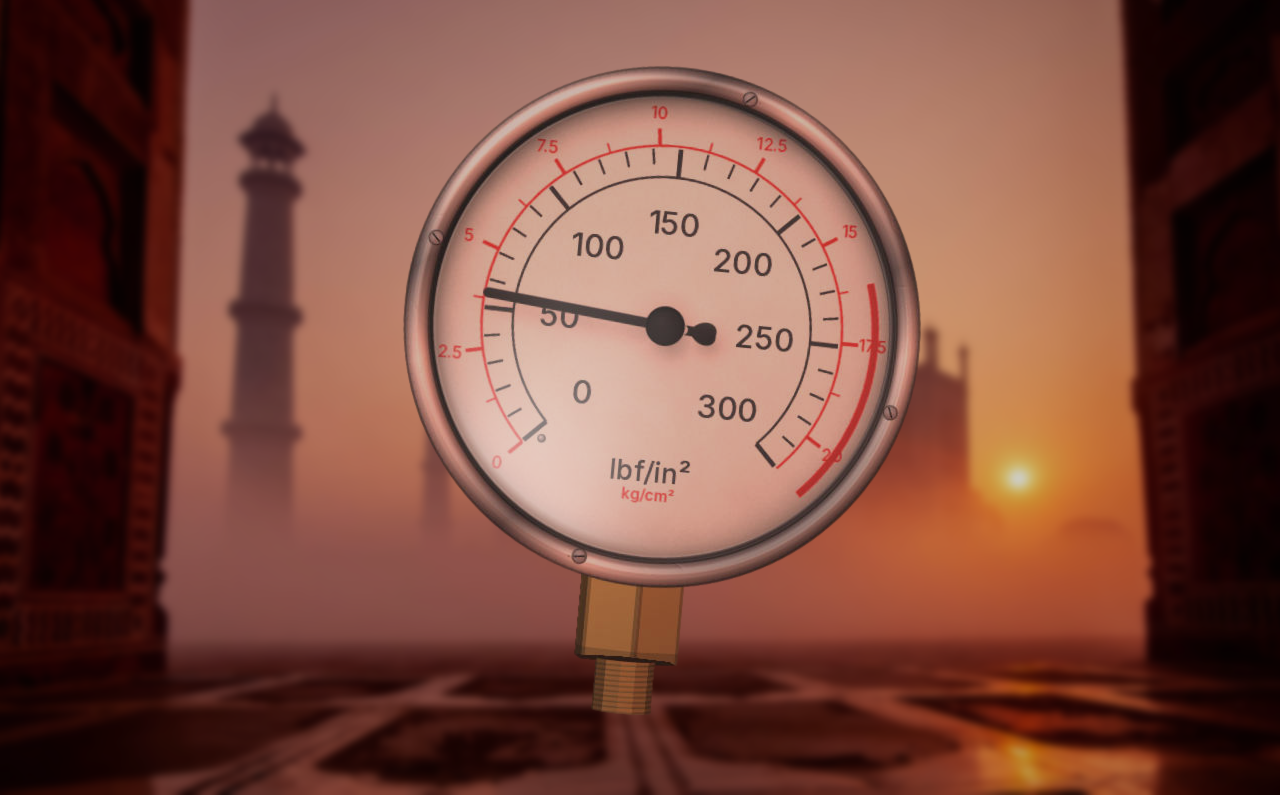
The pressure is 55psi
